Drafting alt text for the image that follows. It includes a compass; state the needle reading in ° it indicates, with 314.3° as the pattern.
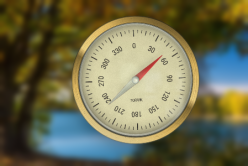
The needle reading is 50°
